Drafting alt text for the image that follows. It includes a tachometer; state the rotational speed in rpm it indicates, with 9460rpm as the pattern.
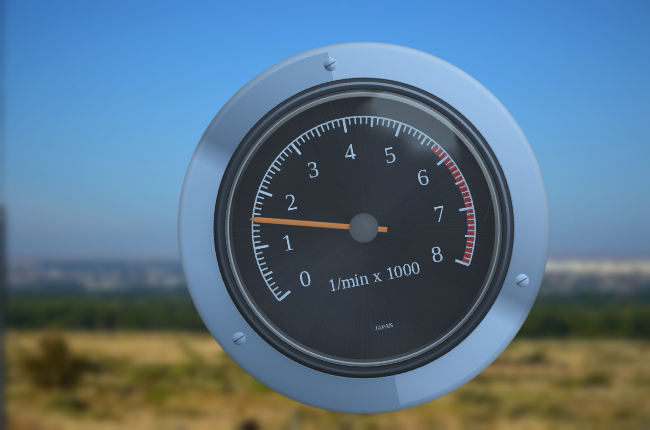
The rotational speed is 1500rpm
